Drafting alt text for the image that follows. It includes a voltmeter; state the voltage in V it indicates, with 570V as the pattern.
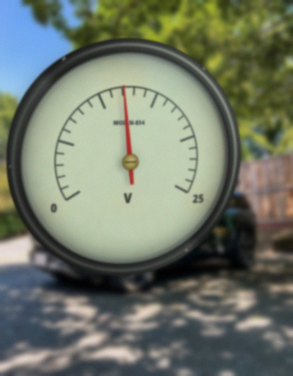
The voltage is 12V
